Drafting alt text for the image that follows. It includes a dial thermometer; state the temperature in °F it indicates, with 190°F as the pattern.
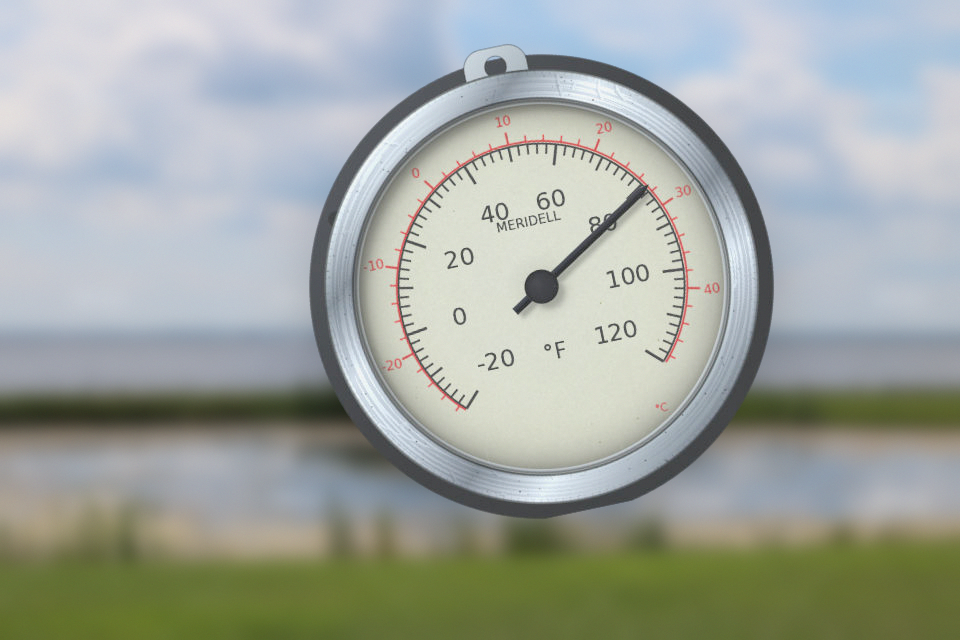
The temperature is 81°F
